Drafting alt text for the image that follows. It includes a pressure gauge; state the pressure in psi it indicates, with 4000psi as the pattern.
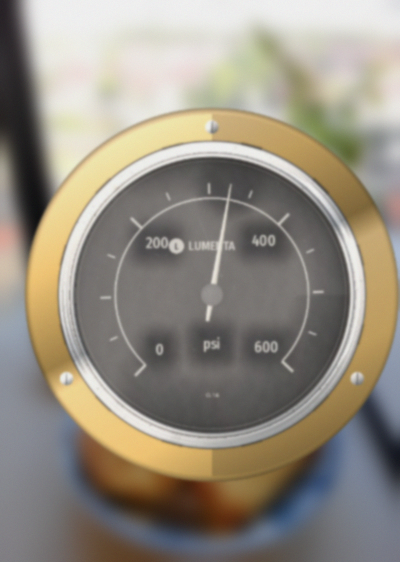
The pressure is 325psi
